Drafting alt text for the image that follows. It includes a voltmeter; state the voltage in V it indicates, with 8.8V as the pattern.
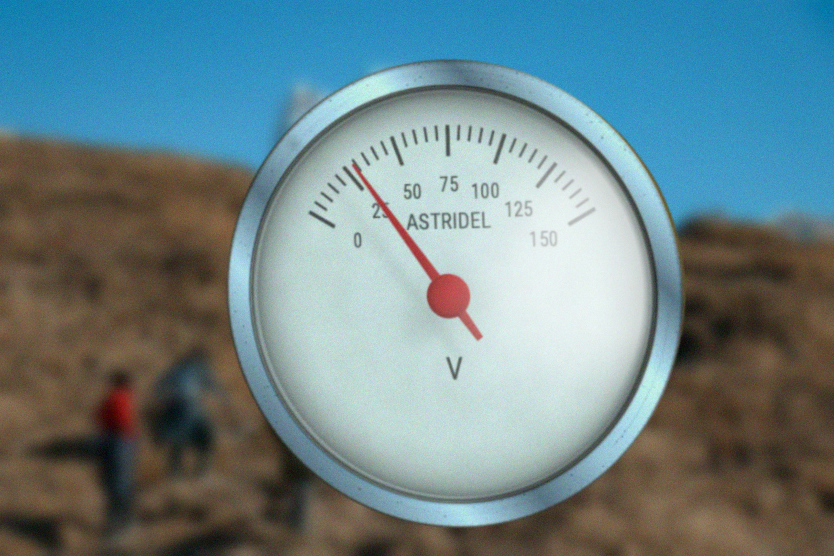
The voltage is 30V
